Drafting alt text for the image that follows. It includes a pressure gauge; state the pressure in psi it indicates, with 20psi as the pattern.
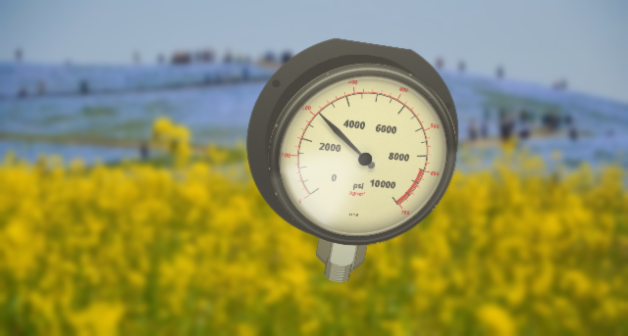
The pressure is 3000psi
